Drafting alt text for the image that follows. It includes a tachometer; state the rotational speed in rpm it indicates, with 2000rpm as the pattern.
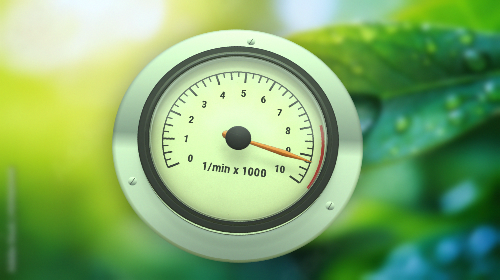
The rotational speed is 9250rpm
